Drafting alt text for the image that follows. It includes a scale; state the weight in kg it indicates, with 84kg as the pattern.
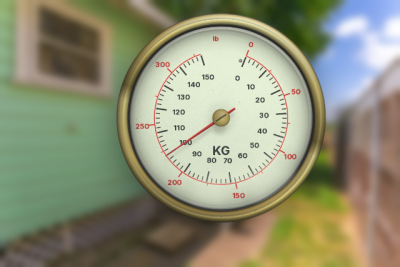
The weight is 100kg
